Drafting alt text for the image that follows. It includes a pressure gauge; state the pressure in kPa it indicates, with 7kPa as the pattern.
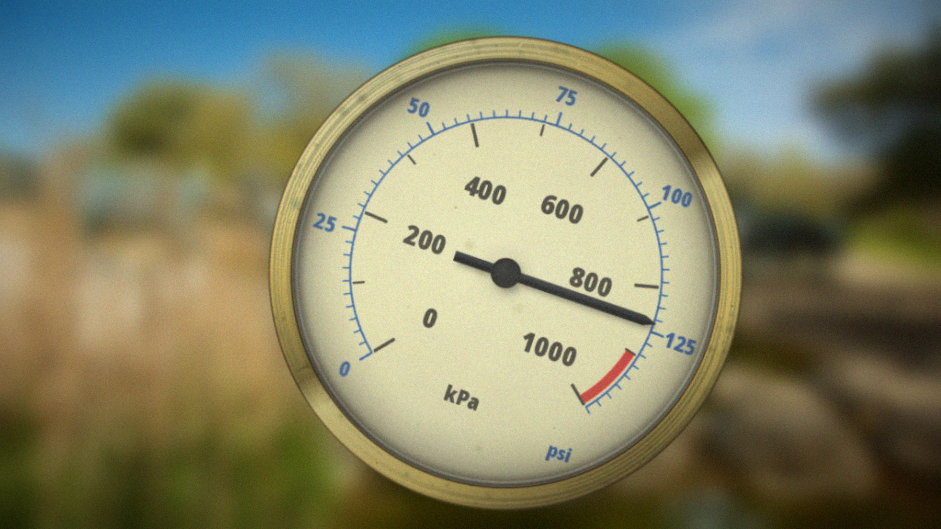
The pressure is 850kPa
